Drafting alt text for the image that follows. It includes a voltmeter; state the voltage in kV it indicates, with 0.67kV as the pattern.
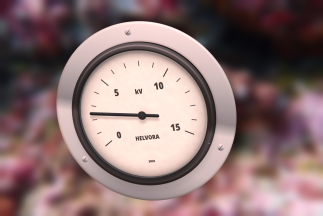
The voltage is 2.5kV
